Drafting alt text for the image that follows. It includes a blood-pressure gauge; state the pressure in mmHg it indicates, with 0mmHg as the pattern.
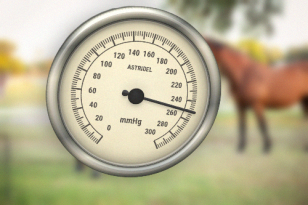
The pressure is 250mmHg
